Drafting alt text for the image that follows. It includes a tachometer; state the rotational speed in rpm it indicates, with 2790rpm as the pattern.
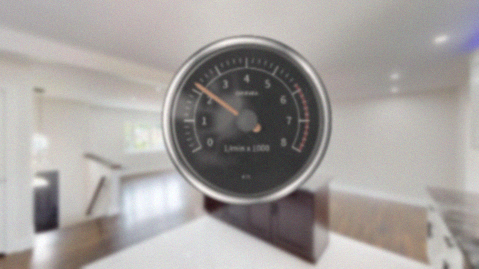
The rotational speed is 2200rpm
